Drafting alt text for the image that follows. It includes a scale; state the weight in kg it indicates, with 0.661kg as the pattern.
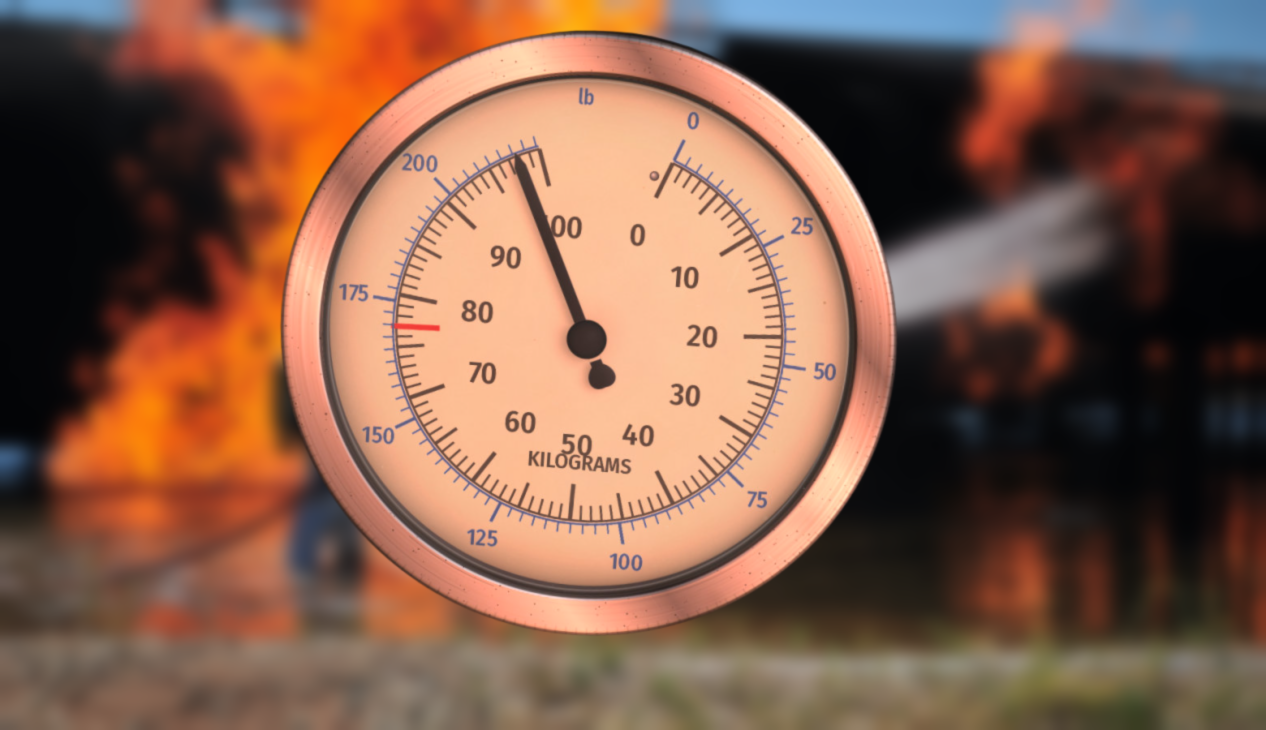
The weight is 98kg
